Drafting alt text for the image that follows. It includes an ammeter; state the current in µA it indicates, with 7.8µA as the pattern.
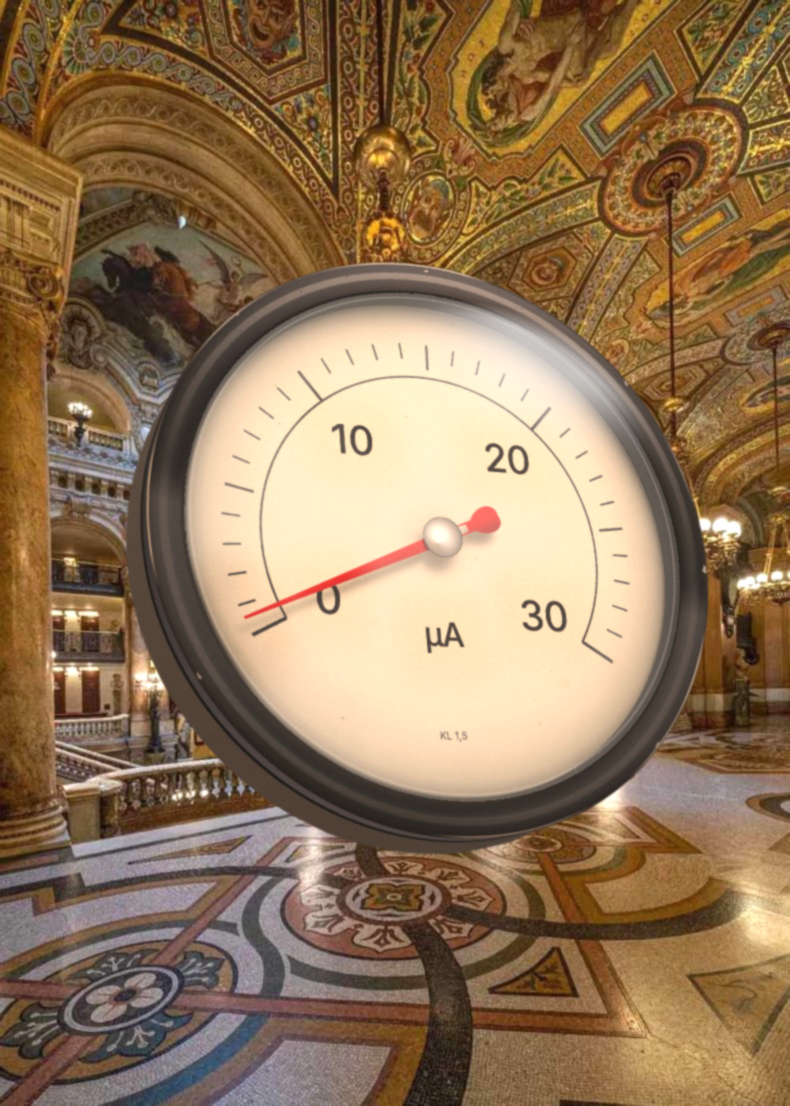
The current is 0.5µA
